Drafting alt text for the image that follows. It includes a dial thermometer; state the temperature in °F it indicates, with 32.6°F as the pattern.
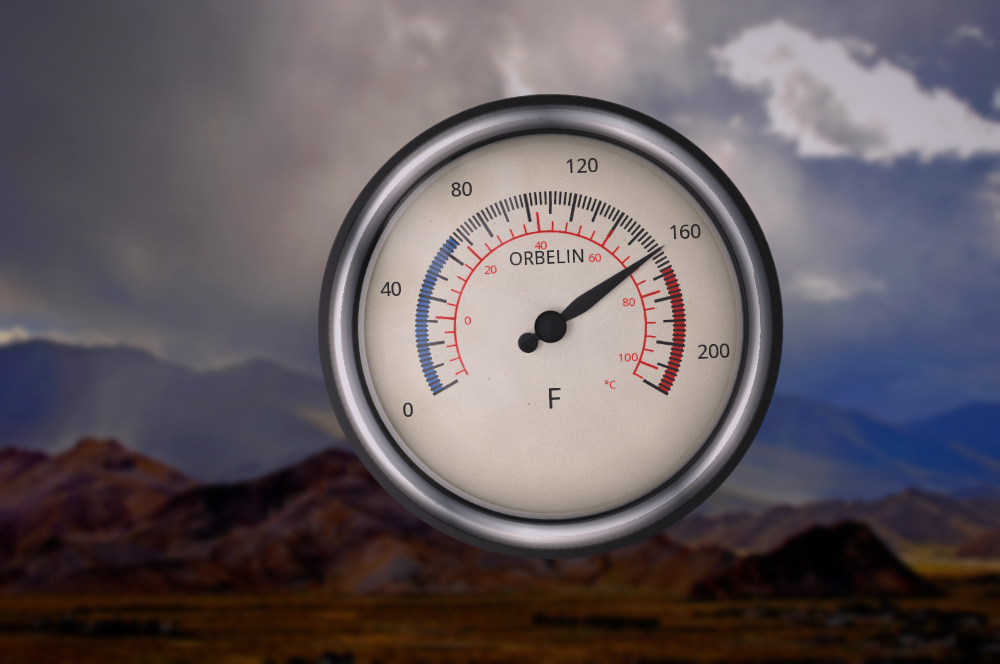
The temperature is 160°F
